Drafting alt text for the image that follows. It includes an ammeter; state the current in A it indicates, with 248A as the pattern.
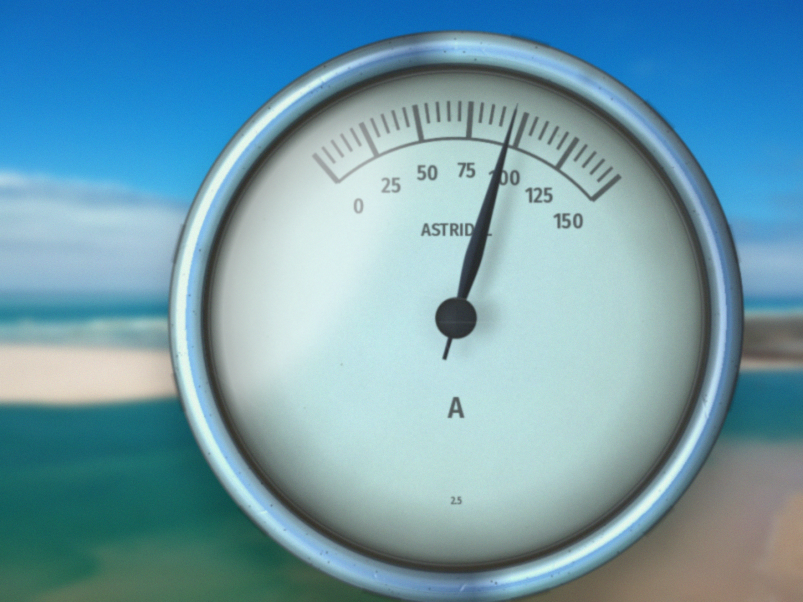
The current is 95A
